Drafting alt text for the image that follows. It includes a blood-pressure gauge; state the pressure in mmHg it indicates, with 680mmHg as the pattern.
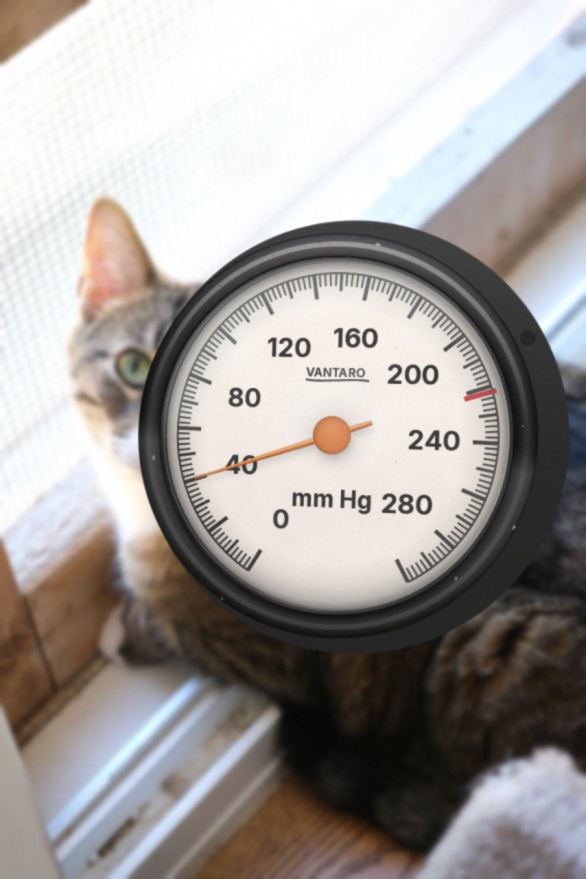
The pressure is 40mmHg
